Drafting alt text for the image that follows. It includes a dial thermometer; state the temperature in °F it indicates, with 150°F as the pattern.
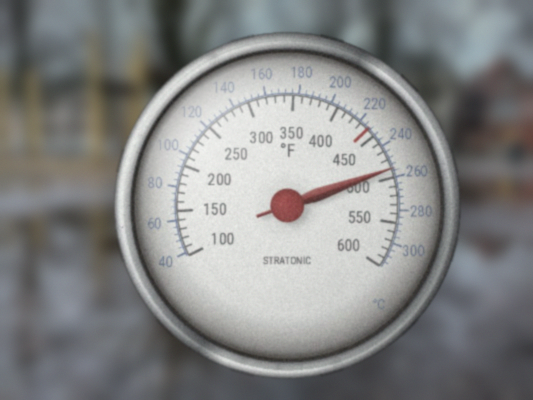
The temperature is 490°F
